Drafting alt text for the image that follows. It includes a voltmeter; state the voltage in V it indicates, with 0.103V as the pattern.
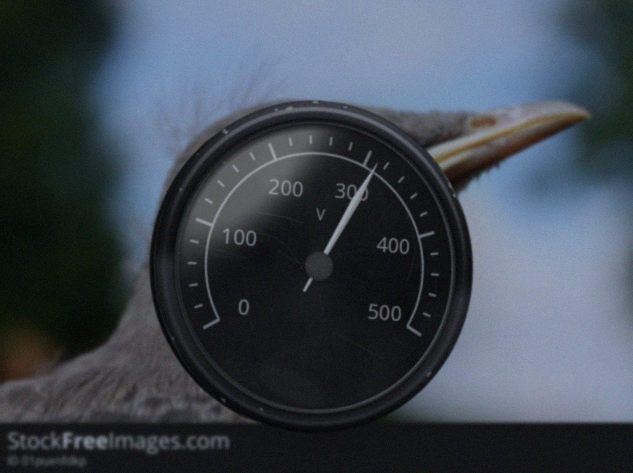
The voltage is 310V
